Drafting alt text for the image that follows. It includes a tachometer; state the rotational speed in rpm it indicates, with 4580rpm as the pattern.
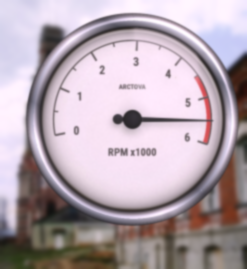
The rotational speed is 5500rpm
